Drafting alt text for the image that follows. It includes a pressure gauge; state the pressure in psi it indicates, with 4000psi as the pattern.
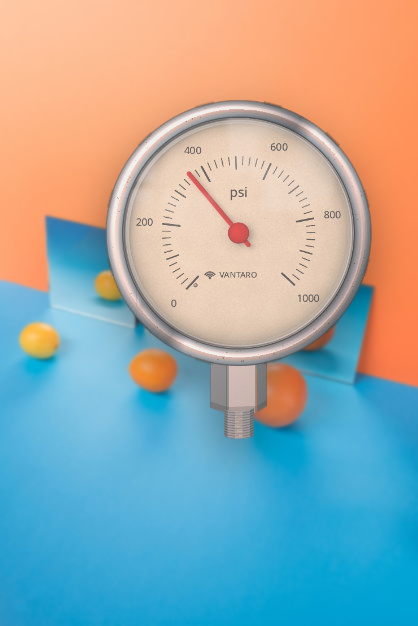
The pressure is 360psi
